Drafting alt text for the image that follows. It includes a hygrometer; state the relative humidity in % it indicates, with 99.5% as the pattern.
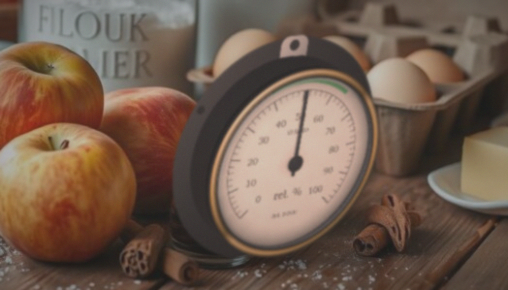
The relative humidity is 50%
